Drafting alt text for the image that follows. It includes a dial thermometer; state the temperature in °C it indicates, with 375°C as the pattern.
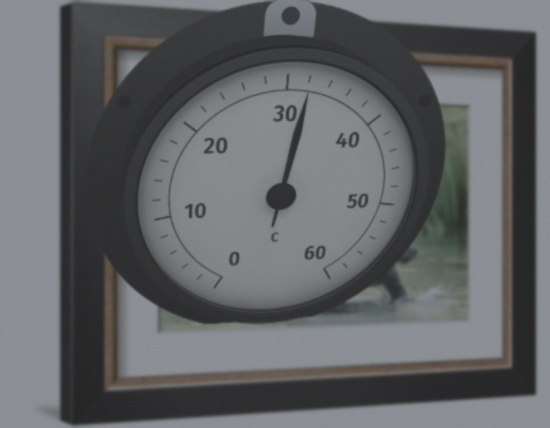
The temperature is 32°C
